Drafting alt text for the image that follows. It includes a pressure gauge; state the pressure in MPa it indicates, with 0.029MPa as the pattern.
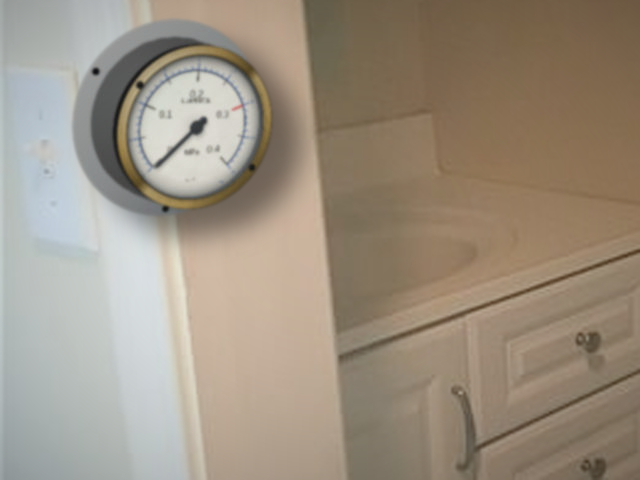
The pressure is 0MPa
